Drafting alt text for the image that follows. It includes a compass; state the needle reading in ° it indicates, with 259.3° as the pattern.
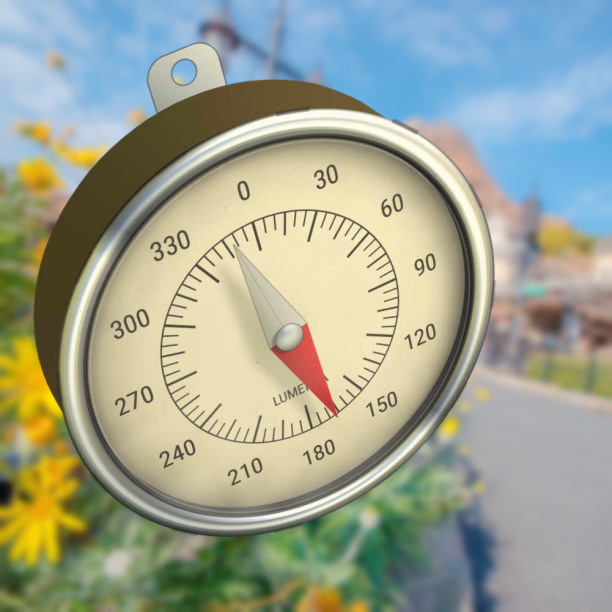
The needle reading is 167.5°
